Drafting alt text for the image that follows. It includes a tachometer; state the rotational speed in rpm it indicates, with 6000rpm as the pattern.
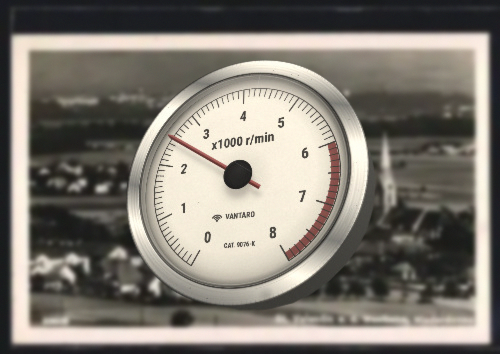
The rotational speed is 2500rpm
